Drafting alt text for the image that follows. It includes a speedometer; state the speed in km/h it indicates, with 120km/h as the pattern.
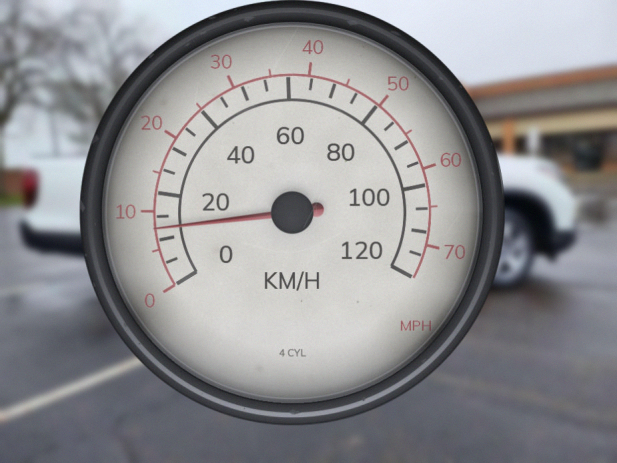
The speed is 12.5km/h
